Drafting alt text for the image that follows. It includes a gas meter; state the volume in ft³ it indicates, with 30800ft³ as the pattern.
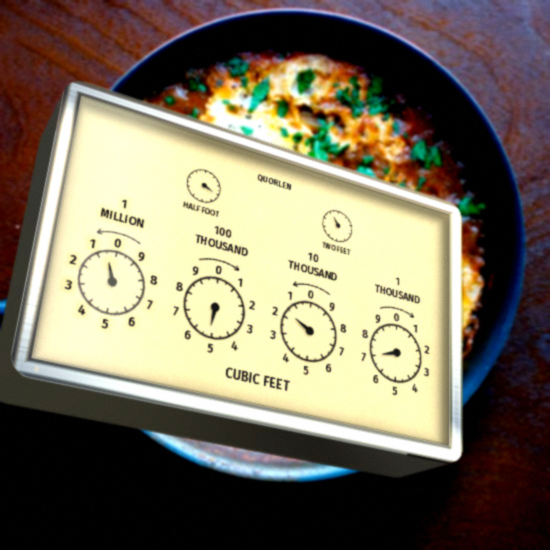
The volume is 51700ft³
